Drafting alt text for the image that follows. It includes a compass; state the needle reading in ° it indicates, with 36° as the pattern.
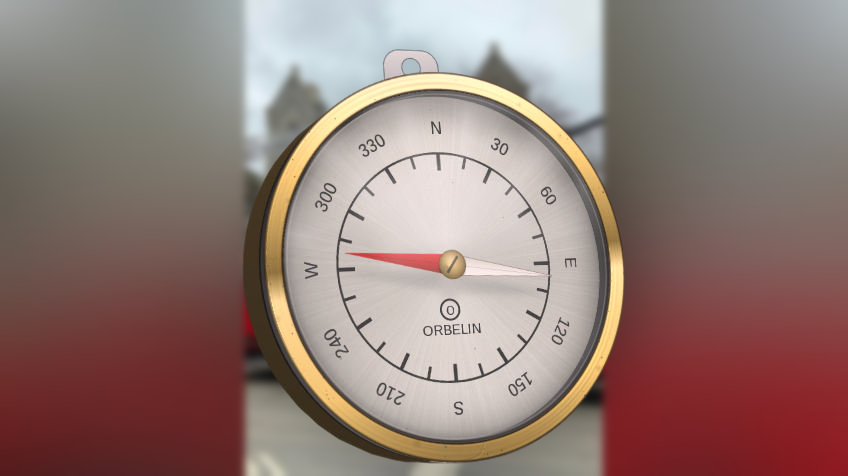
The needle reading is 277.5°
